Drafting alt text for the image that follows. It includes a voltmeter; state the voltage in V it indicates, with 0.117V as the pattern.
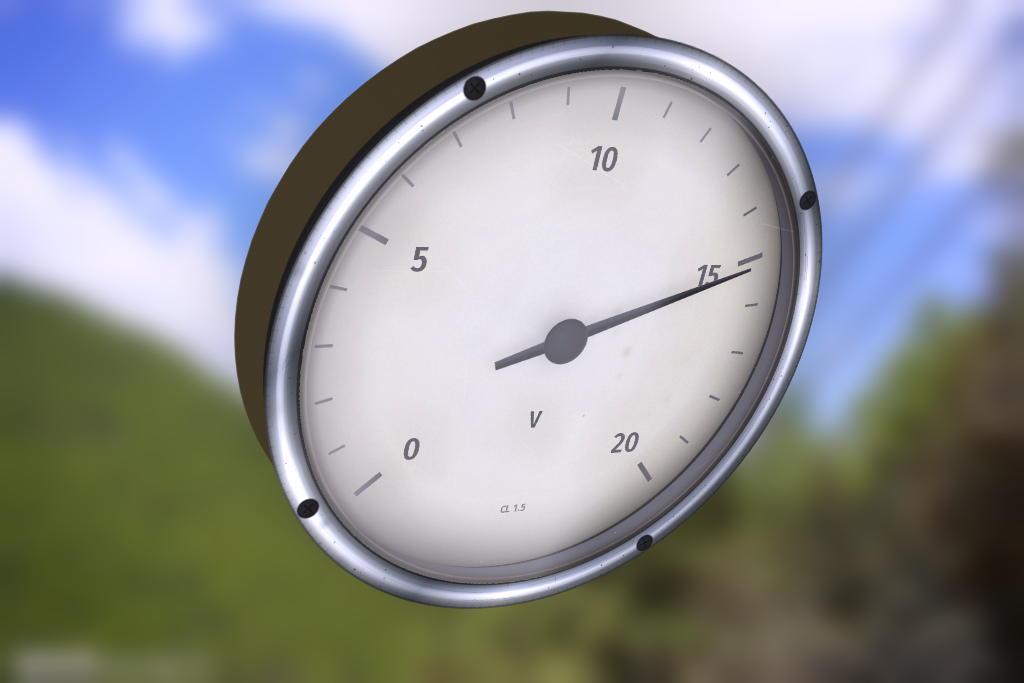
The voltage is 15V
